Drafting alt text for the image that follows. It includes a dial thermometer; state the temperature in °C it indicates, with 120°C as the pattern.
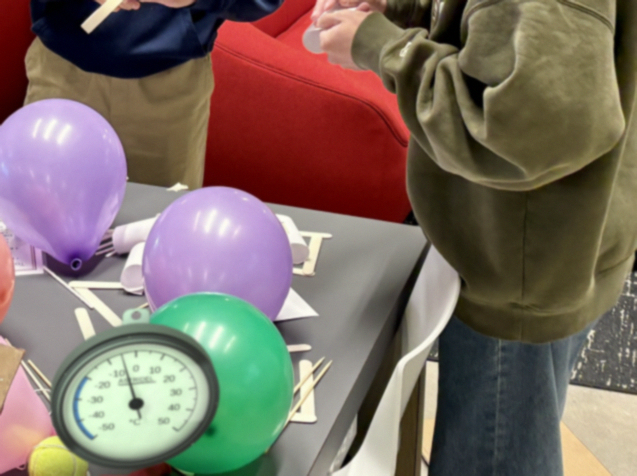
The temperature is -5°C
